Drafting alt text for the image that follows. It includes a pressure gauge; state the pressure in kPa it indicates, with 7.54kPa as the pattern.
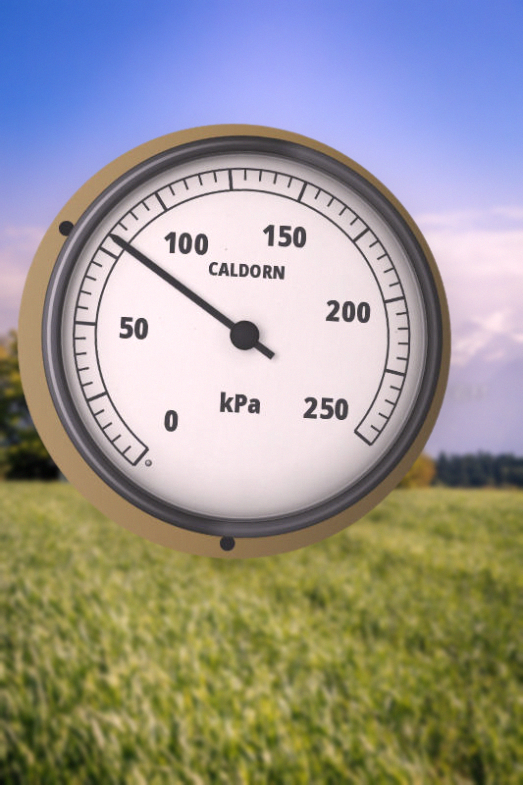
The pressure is 80kPa
